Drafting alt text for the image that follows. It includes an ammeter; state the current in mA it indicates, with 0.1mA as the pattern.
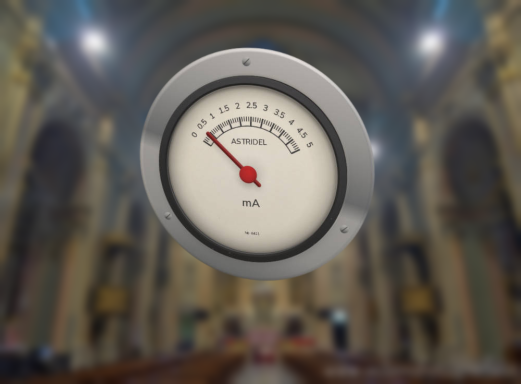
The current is 0.5mA
